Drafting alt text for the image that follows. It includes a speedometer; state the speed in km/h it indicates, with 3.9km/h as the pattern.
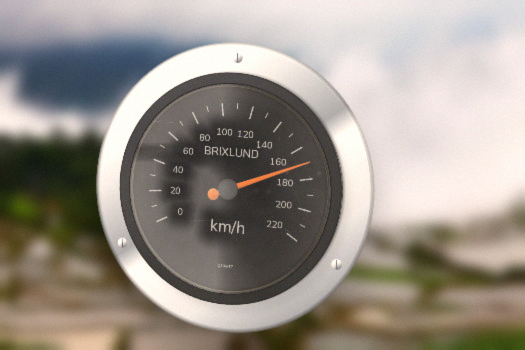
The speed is 170km/h
